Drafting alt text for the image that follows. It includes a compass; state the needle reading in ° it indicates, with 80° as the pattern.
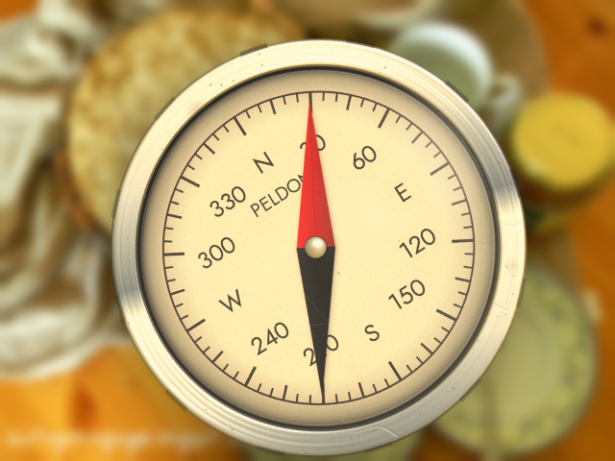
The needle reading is 30°
